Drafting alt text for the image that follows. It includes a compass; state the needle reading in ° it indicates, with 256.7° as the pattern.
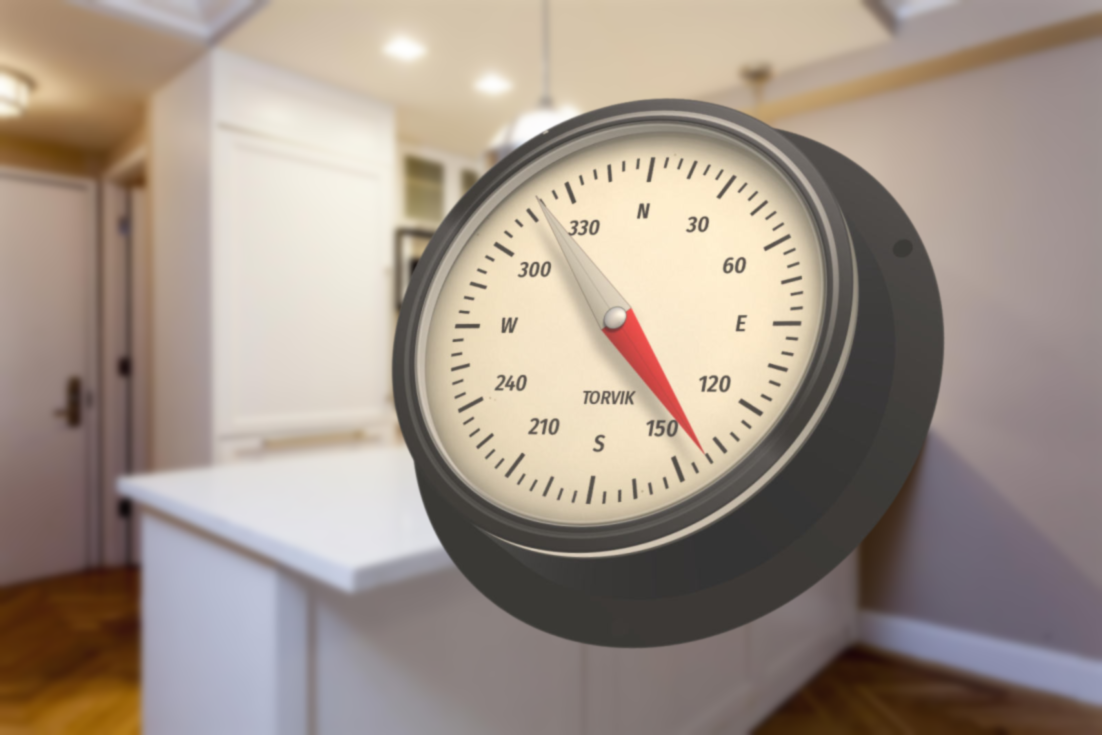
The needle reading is 140°
